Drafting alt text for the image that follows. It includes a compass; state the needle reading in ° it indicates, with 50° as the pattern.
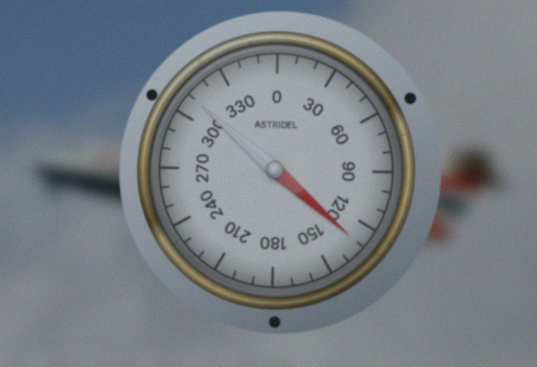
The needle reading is 130°
